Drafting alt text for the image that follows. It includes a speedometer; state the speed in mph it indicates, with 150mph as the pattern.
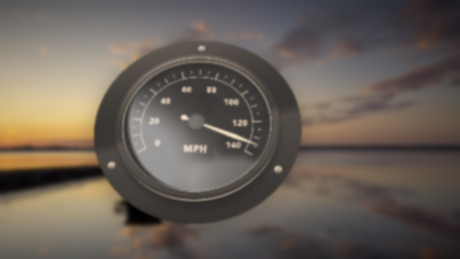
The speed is 135mph
